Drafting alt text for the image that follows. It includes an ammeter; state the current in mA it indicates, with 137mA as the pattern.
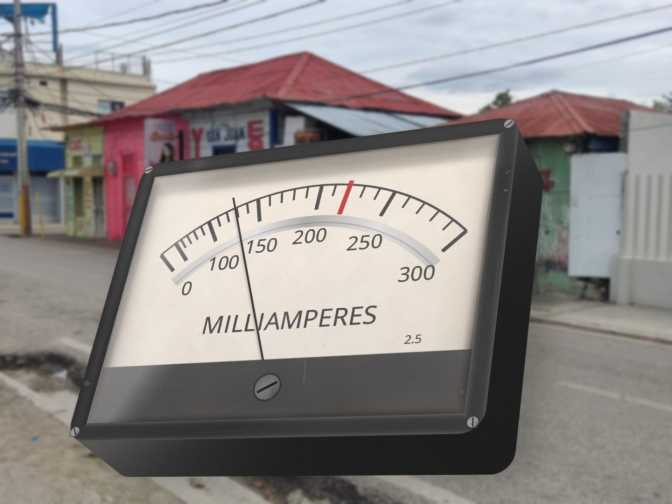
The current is 130mA
